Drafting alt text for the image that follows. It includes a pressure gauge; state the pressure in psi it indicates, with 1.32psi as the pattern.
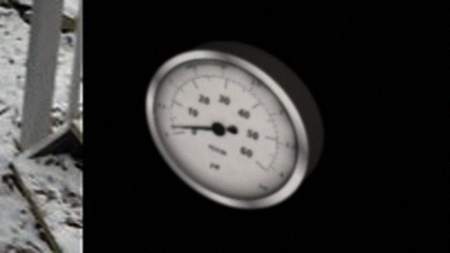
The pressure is 2.5psi
